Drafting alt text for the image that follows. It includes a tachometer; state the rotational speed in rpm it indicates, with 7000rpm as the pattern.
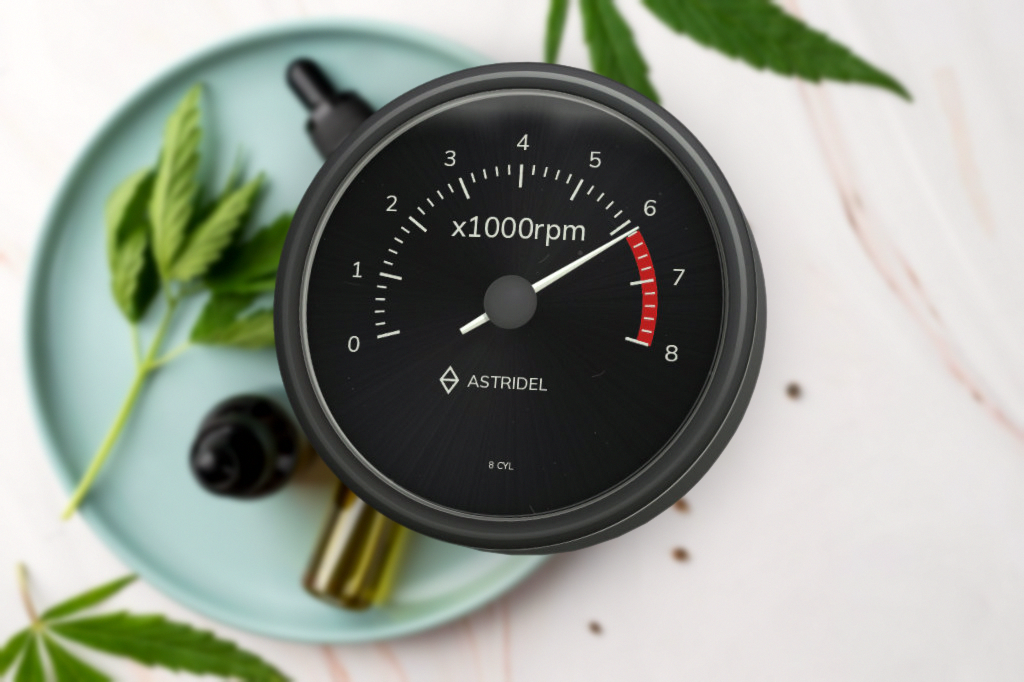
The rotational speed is 6200rpm
